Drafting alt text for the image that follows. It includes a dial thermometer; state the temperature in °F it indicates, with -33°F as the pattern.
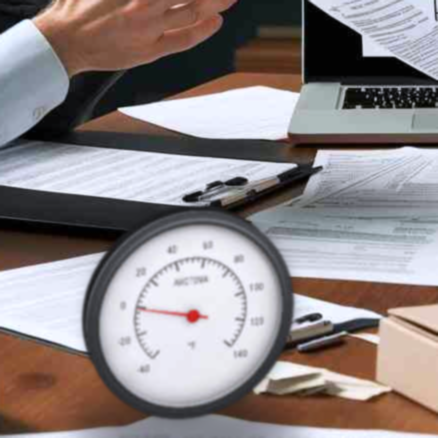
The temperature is 0°F
